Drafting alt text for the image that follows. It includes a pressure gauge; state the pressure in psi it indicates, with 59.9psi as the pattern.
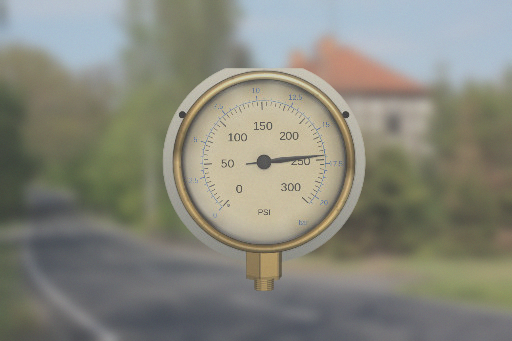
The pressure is 245psi
